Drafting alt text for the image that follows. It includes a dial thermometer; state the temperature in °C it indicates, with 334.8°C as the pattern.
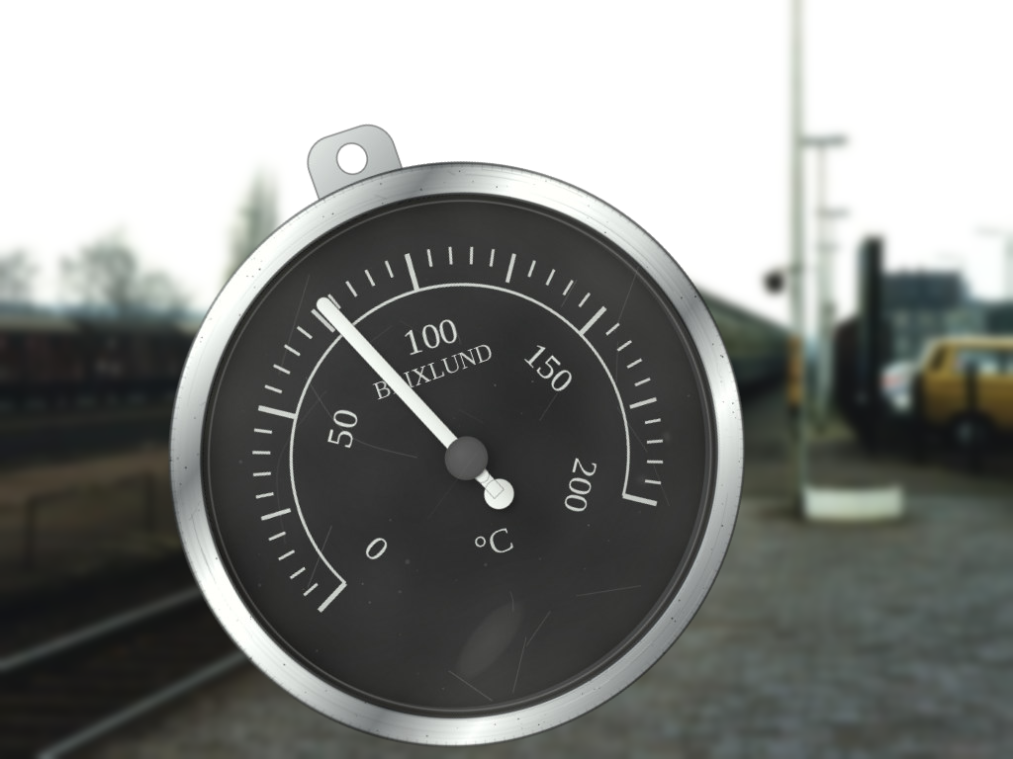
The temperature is 77.5°C
